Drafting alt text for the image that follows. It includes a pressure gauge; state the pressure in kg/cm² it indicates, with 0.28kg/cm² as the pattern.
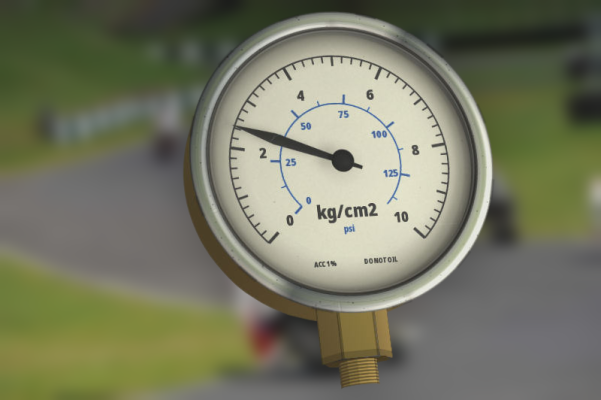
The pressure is 2.4kg/cm²
